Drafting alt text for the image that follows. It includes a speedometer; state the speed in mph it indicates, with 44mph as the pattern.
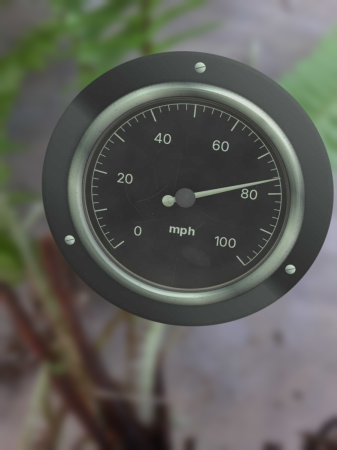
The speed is 76mph
